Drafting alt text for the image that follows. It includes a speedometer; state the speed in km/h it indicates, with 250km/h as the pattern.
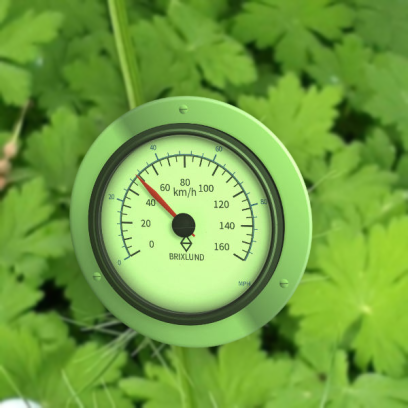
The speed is 50km/h
